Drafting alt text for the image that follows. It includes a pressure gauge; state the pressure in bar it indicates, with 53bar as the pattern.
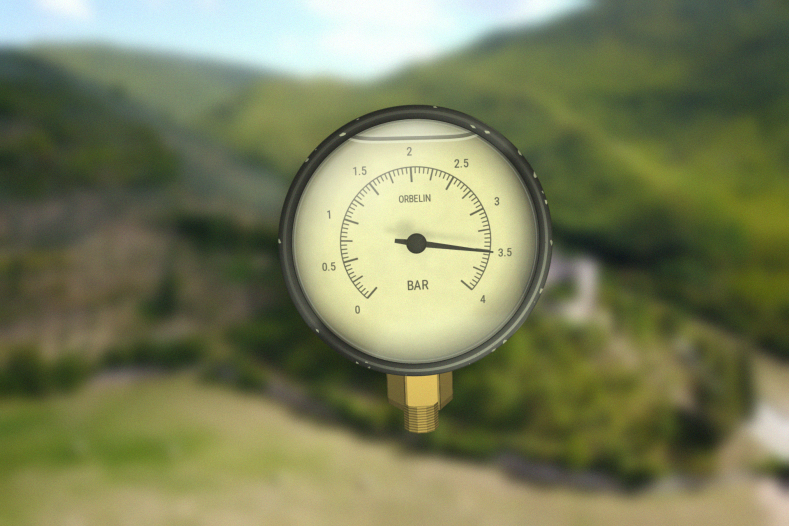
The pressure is 3.5bar
